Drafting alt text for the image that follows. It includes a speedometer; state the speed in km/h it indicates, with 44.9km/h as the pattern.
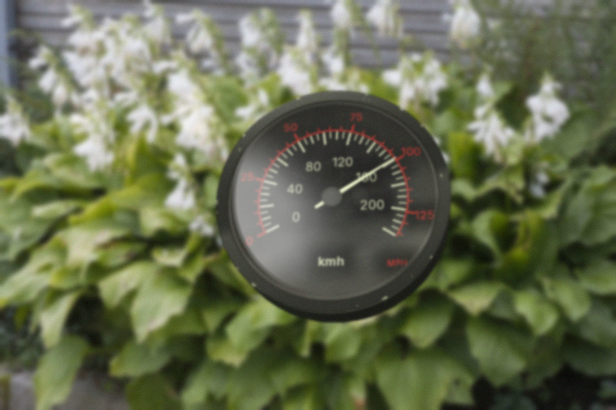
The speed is 160km/h
